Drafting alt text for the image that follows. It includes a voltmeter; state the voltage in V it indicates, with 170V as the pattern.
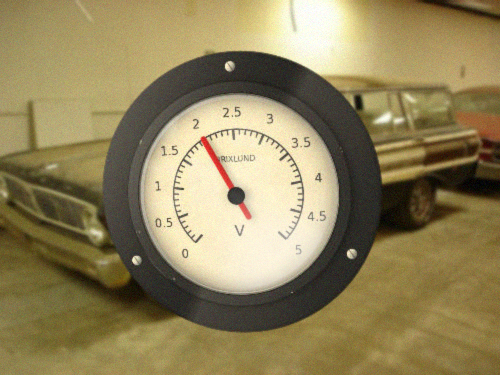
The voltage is 2V
